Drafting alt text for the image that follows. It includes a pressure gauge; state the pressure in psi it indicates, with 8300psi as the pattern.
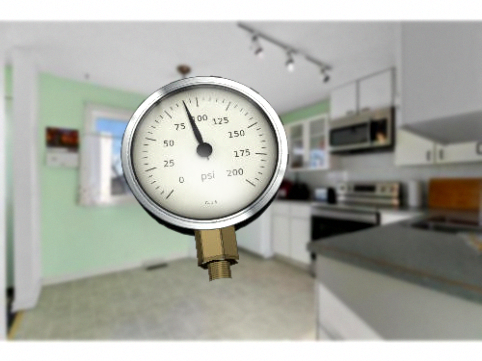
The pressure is 90psi
